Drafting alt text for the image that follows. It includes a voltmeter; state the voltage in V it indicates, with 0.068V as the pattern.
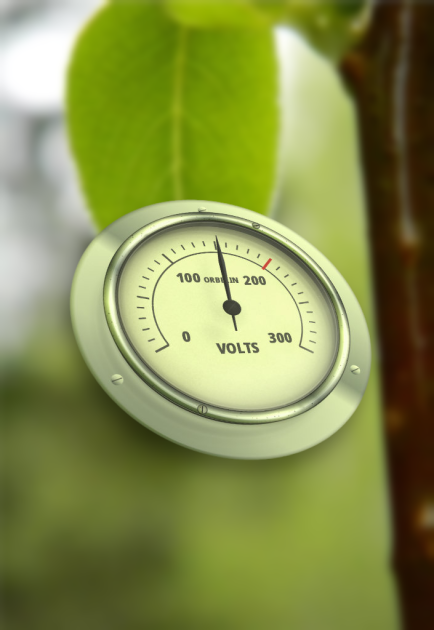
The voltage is 150V
